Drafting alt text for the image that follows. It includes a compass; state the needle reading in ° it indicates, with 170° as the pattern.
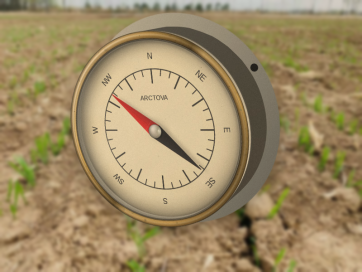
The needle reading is 310°
